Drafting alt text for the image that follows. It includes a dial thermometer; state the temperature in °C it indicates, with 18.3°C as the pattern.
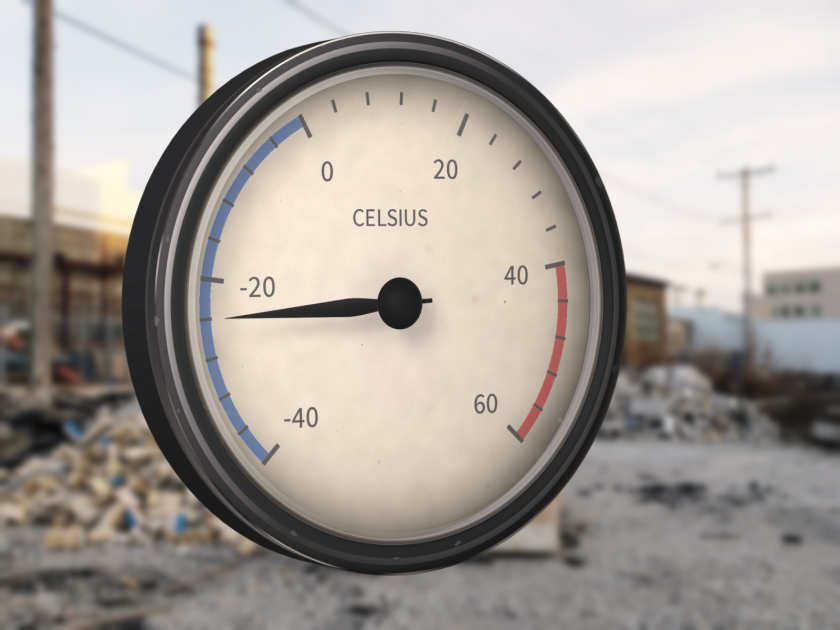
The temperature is -24°C
